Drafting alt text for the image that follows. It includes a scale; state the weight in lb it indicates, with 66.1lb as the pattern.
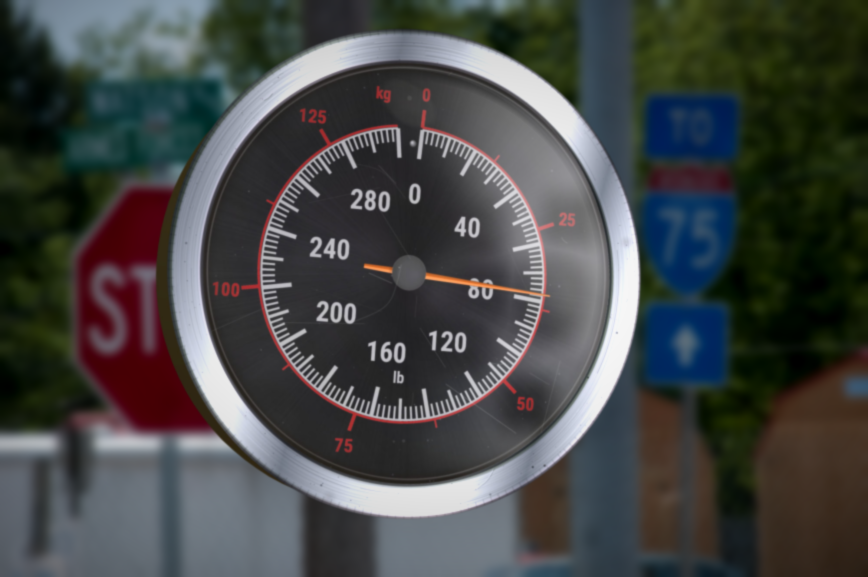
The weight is 78lb
